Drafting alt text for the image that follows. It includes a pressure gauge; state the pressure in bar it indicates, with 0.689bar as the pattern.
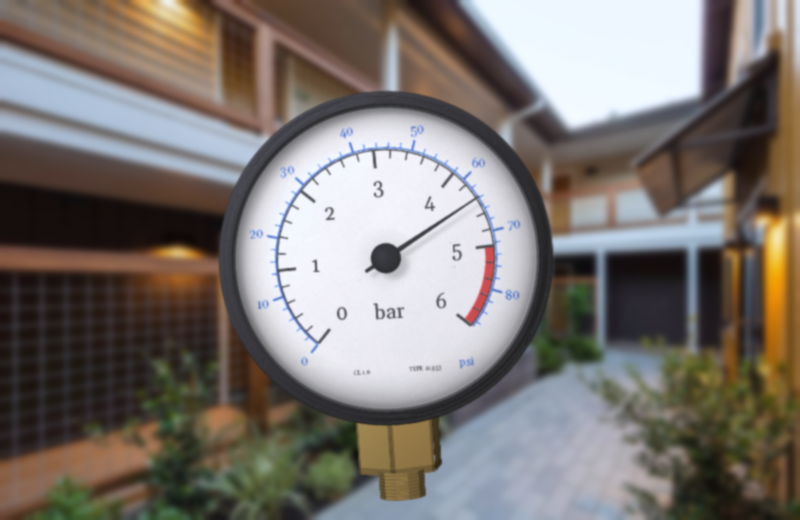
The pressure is 4.4bar
